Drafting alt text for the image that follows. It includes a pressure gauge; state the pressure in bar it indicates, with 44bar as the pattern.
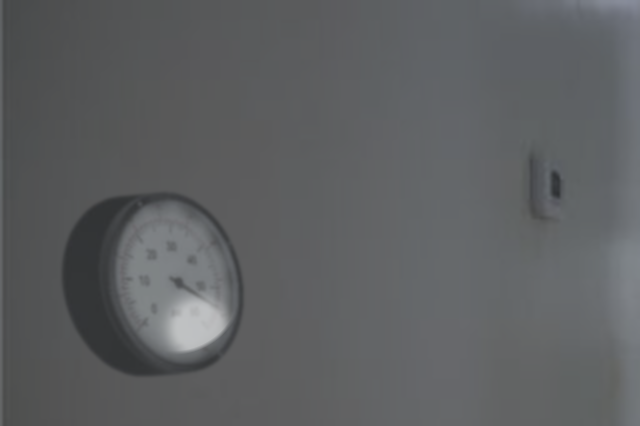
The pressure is 55bar
